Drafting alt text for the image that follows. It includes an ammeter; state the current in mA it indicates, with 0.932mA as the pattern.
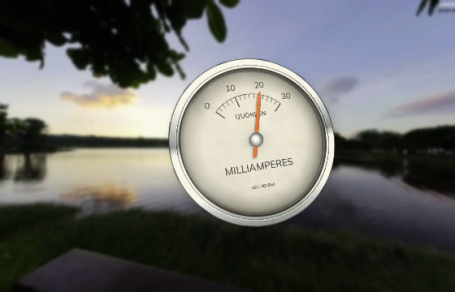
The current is 20mA
